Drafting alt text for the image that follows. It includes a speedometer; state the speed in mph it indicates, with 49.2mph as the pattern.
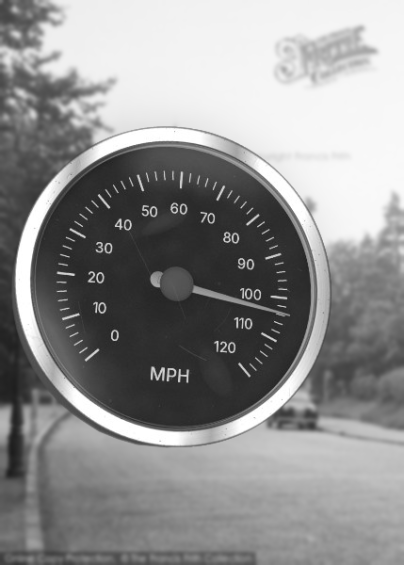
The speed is 104mph
